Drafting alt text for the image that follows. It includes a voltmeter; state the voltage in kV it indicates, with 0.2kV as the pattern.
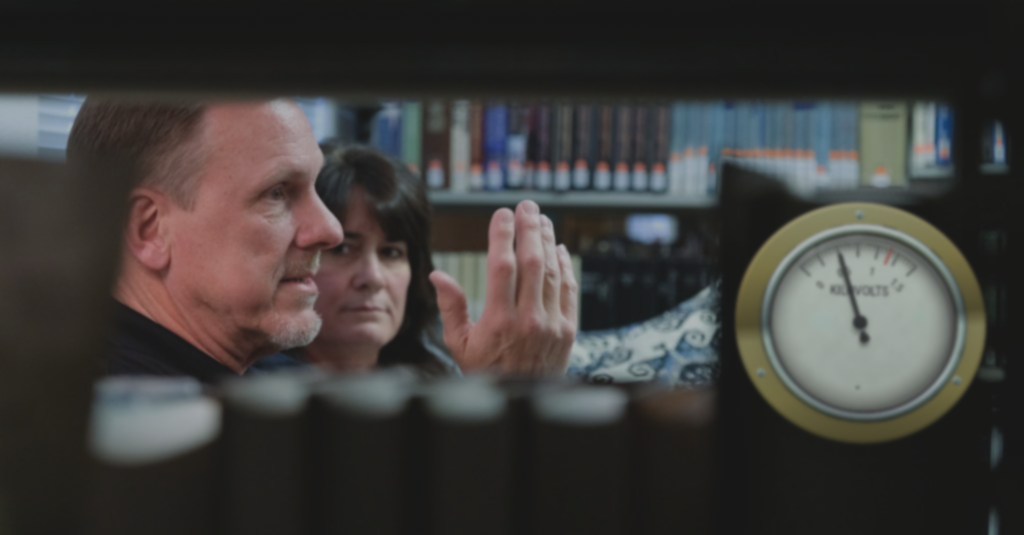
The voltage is 0.5kV
